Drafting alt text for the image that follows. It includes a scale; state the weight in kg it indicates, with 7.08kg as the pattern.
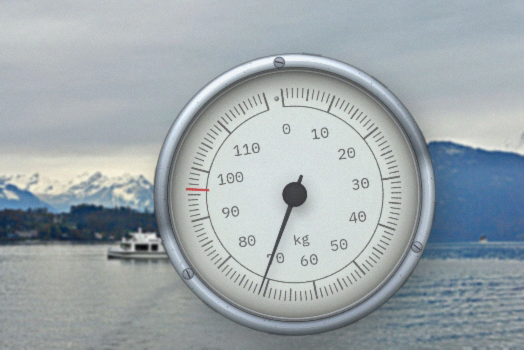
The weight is 71kg
